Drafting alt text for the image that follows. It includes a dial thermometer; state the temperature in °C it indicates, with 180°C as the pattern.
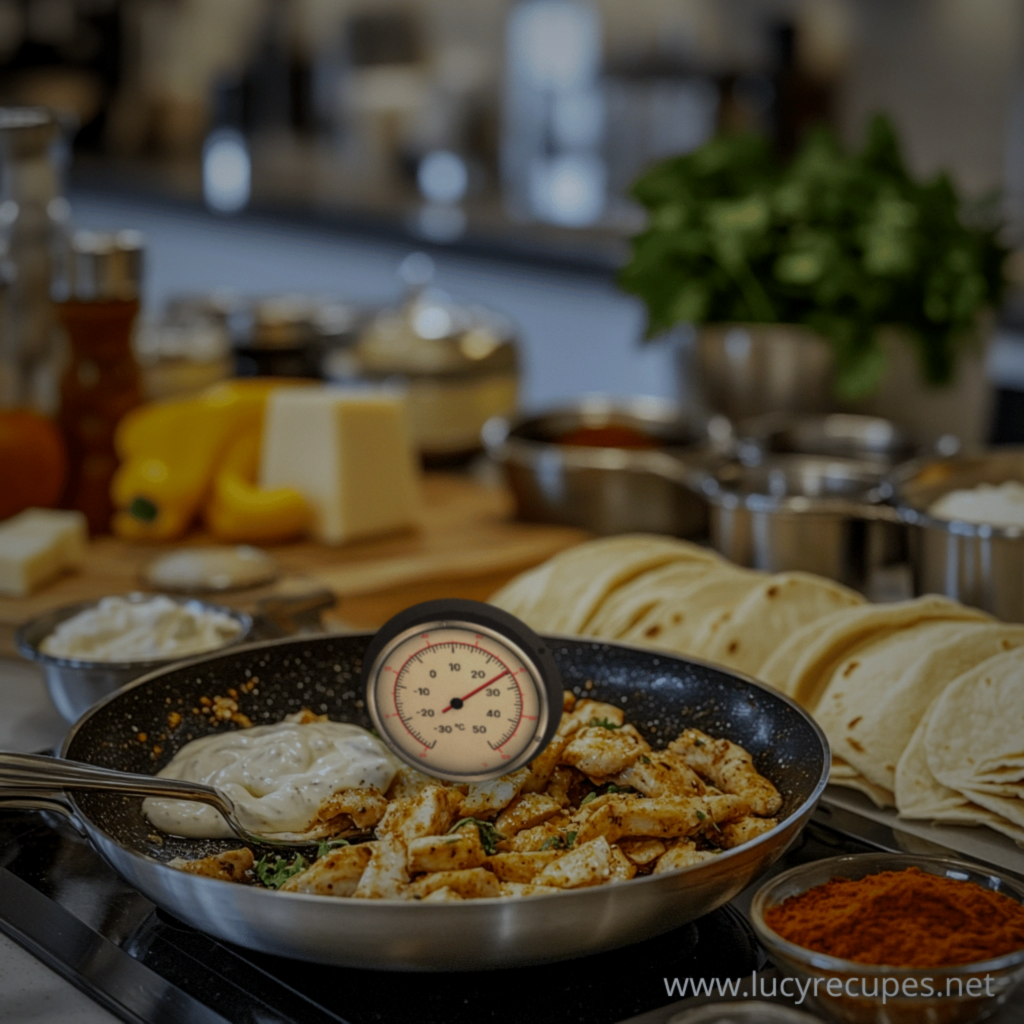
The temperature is 25°C
